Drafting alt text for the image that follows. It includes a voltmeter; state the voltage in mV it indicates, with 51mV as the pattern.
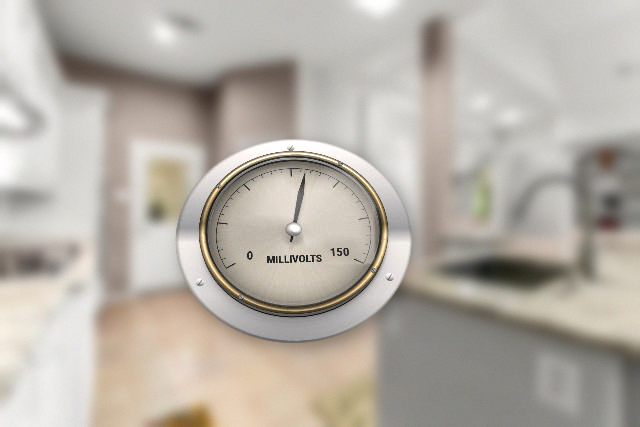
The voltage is 82.5mV
